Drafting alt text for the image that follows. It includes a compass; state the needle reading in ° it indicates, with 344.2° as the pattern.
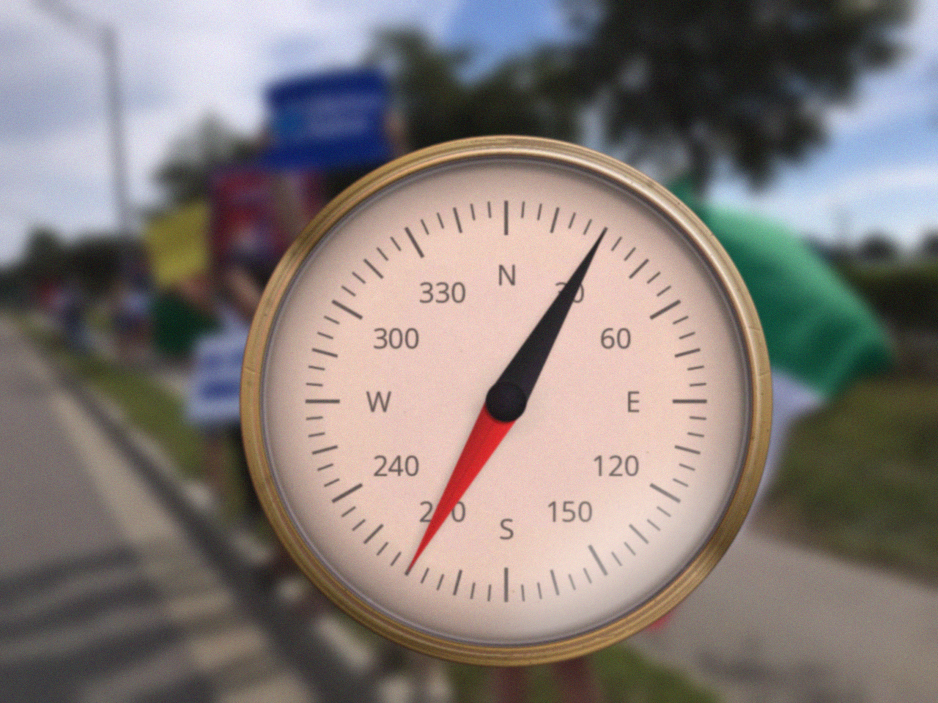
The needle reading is 210°
